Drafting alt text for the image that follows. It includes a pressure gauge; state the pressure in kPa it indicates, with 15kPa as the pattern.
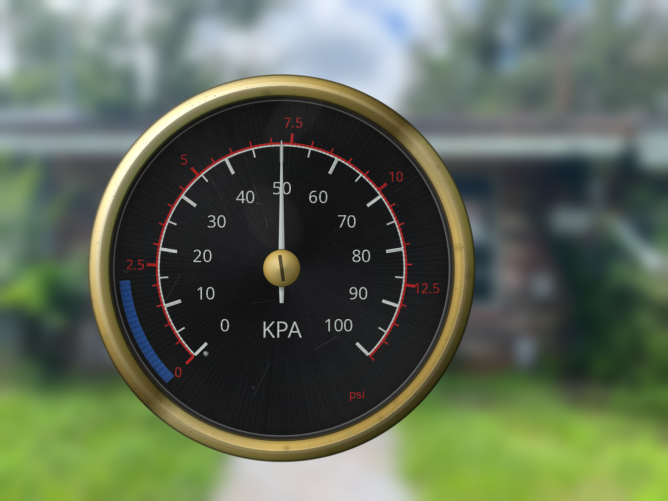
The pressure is 50kPa
